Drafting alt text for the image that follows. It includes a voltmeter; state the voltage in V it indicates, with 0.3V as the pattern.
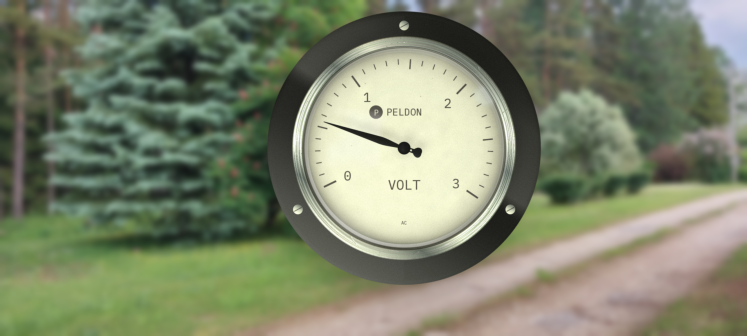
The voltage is 0.55V
